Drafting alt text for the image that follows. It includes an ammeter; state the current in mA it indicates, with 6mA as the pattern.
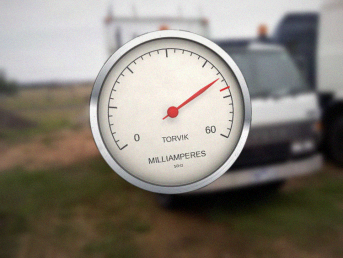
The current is 45mA
